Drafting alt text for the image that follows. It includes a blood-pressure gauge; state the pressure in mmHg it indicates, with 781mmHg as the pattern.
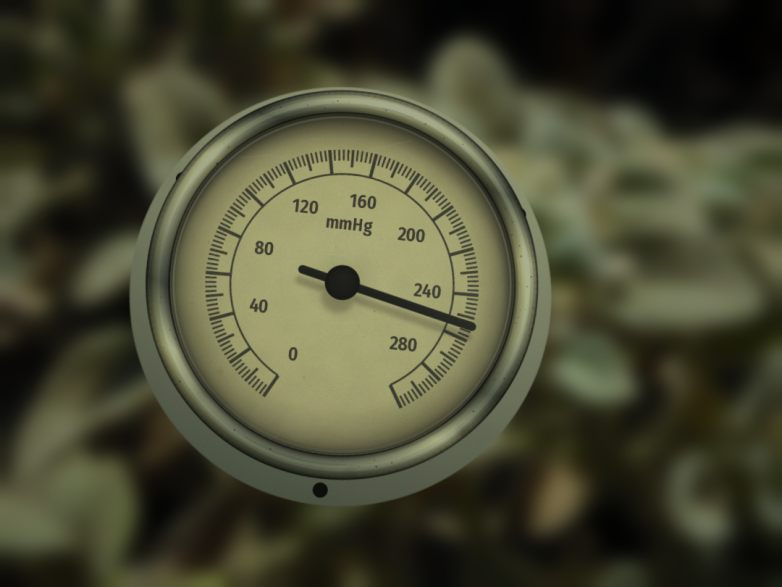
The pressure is 254mmHg
